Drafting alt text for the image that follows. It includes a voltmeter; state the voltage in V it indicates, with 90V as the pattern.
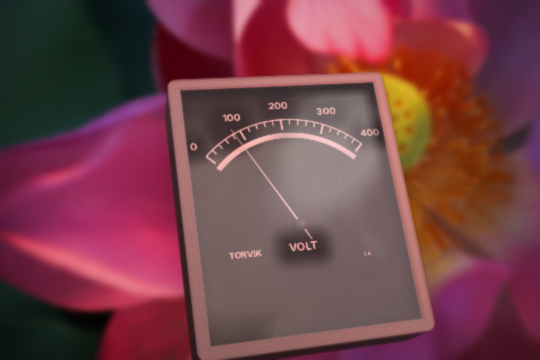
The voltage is 80V
